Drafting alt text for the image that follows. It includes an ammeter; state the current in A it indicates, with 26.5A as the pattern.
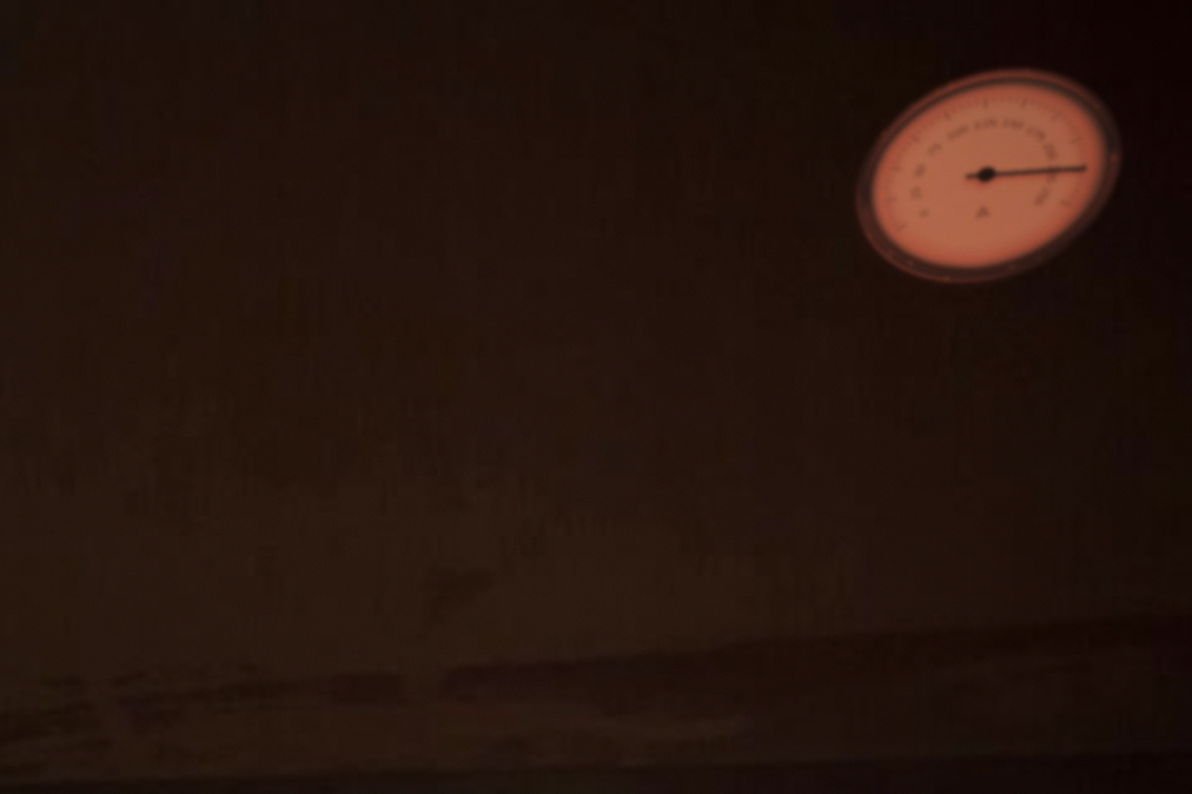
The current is 225A
